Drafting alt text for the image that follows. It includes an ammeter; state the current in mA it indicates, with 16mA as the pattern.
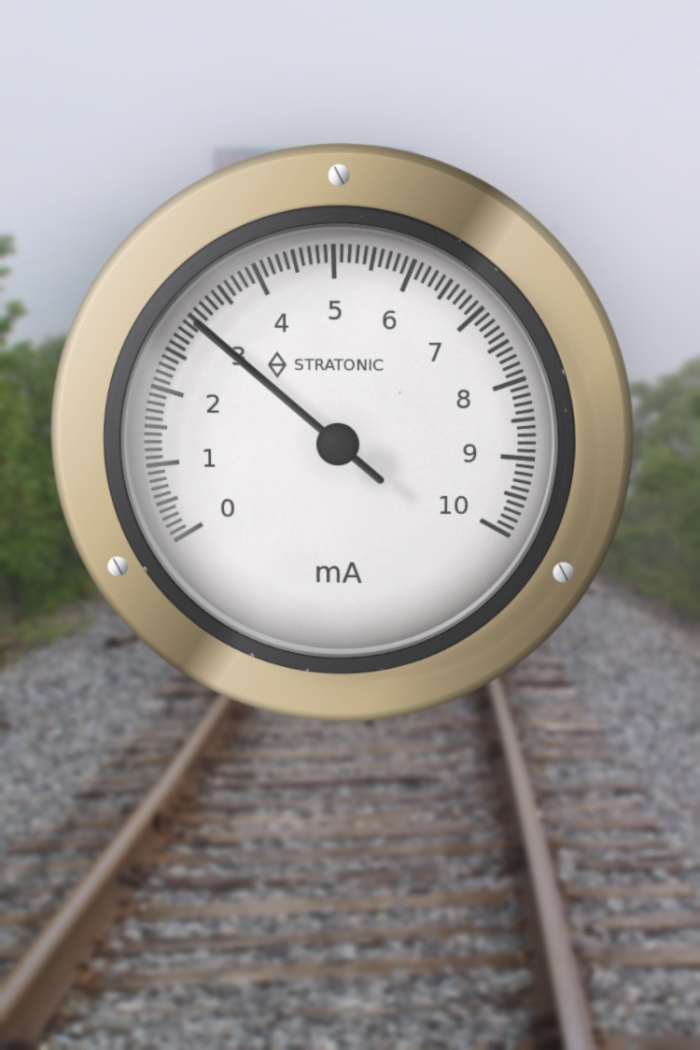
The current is 3mA
